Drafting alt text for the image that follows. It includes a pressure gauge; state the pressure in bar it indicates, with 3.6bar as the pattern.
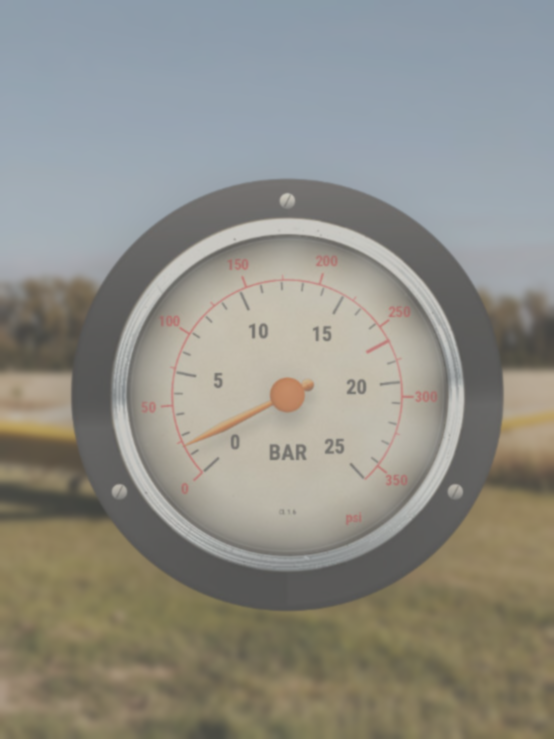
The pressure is 1.5bar
